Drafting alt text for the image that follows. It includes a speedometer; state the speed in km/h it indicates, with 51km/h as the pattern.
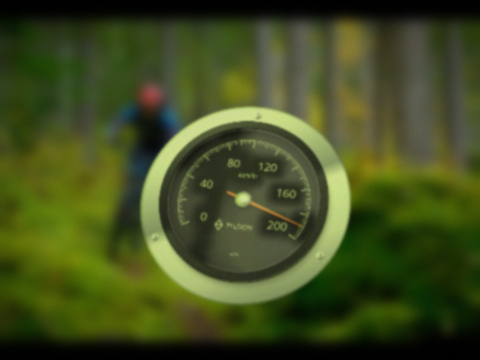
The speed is 190km/h
